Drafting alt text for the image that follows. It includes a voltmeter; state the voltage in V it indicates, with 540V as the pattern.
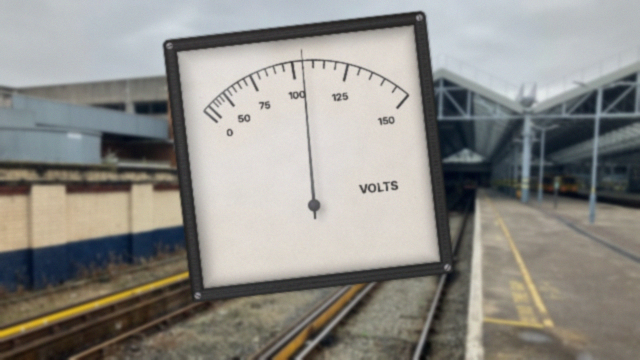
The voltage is 105V
